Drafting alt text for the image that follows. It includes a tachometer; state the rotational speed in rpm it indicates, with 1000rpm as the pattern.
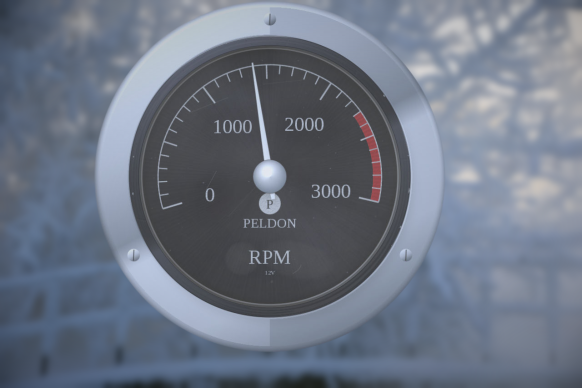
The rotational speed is 1400rpm
